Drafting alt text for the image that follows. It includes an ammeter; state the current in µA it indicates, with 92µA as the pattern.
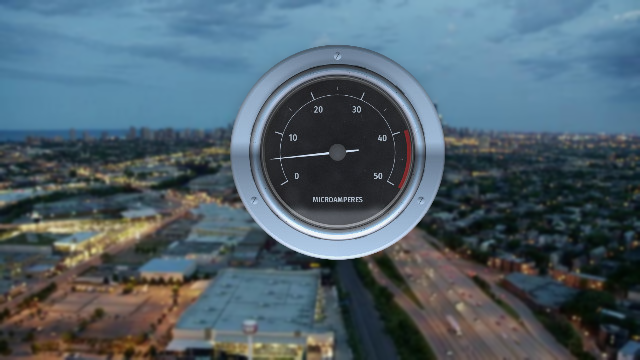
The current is 5µA
